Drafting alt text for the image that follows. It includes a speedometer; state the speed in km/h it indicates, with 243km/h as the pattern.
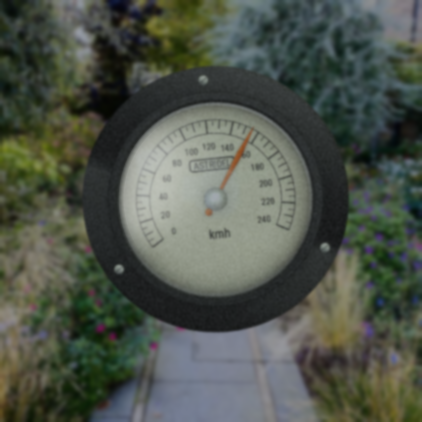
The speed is 155km/h
